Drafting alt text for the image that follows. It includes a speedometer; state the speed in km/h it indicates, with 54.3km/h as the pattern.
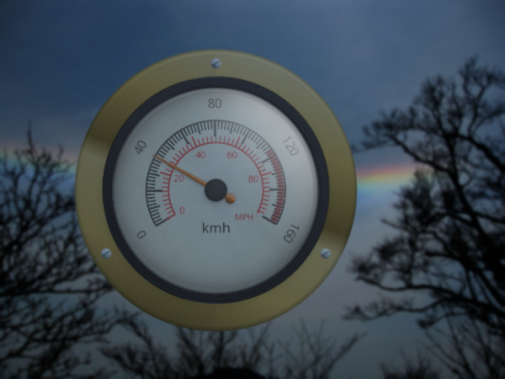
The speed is 40km/h
